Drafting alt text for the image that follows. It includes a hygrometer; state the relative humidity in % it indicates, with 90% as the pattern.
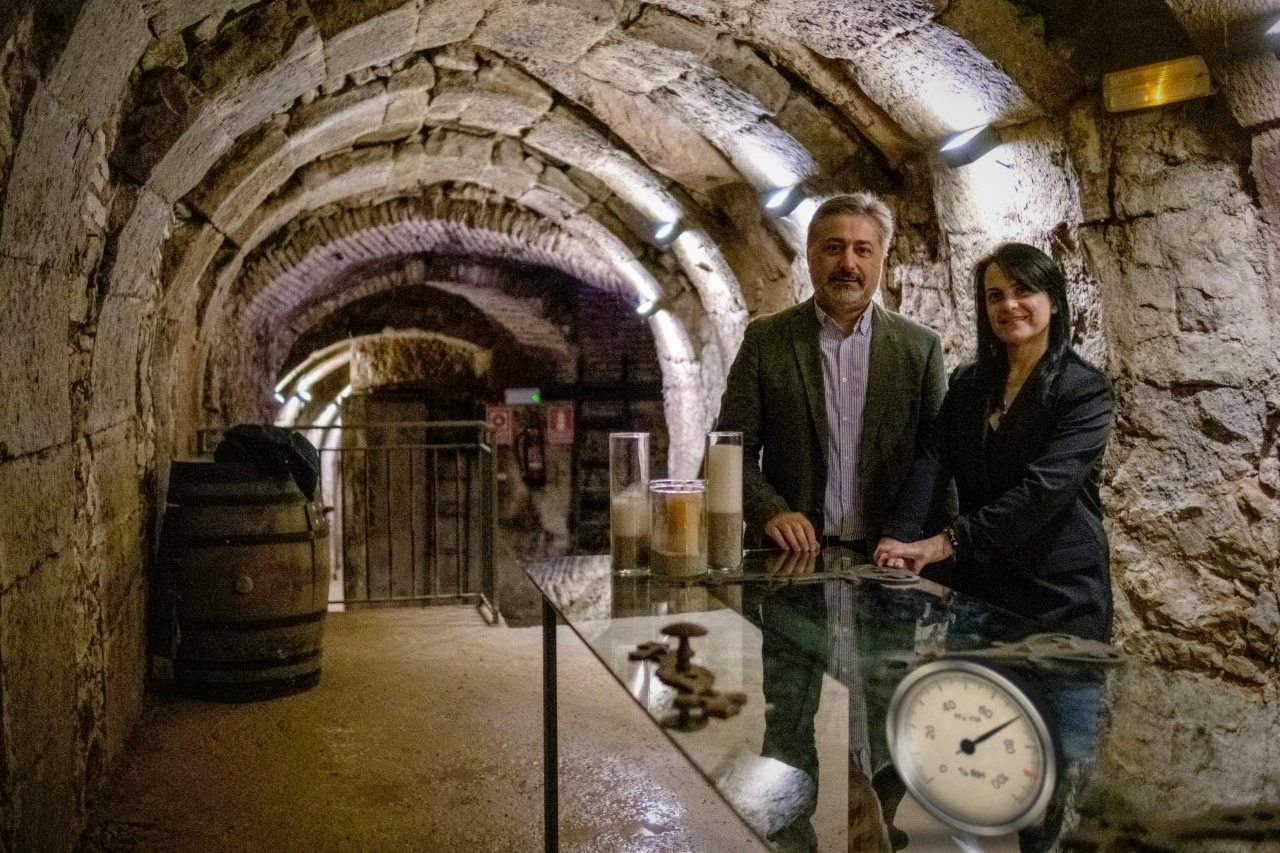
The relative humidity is 70%
